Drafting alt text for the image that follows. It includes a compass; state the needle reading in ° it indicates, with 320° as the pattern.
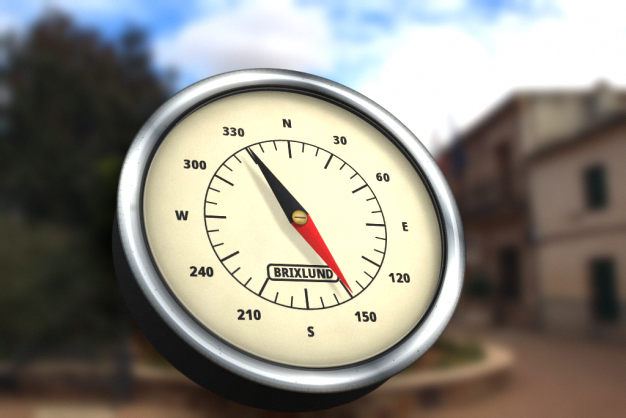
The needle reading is 150°
